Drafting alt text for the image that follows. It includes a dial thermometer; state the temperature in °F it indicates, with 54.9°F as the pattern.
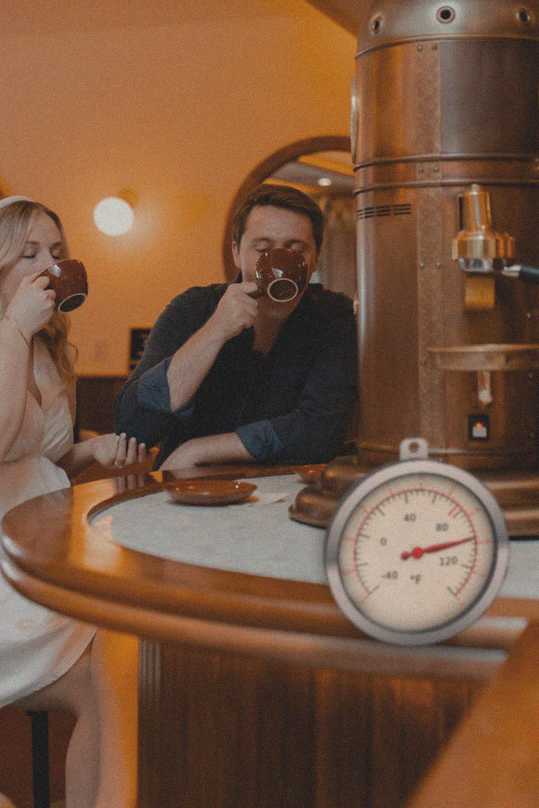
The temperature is 100°F
